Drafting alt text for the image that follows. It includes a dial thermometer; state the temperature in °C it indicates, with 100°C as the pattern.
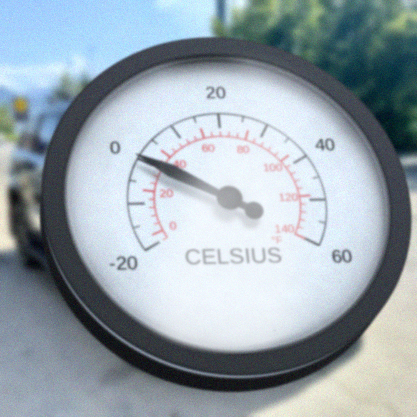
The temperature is 0°C
